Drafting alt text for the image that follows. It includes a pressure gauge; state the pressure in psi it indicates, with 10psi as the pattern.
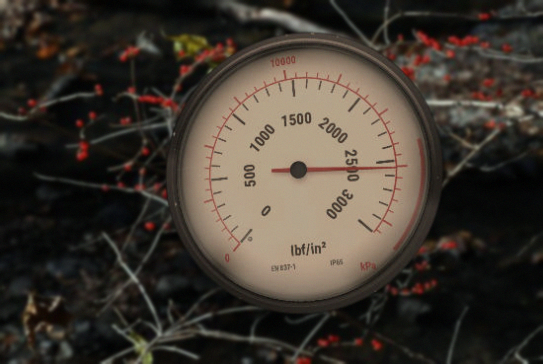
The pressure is 2550psi
